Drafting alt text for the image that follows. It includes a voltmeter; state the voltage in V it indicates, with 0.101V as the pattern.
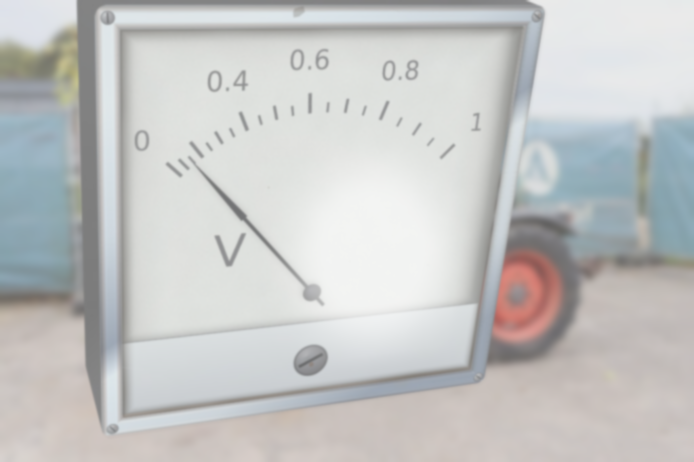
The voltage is 0.15V
